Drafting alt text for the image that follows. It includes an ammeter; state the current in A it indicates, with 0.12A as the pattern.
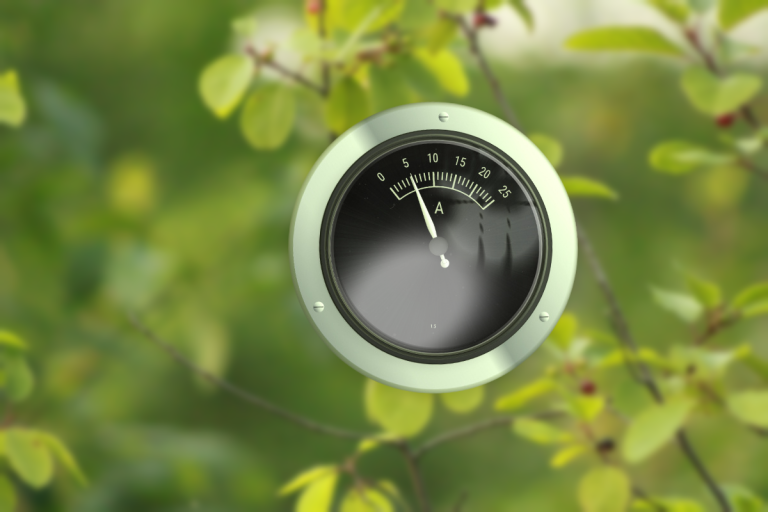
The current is 5A
